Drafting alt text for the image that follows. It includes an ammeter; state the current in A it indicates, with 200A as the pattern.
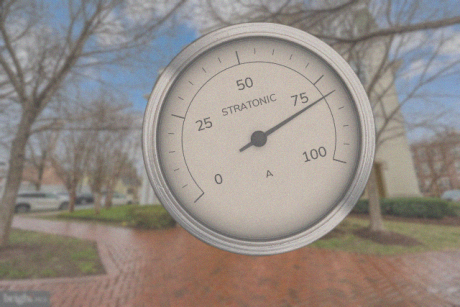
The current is 80A
